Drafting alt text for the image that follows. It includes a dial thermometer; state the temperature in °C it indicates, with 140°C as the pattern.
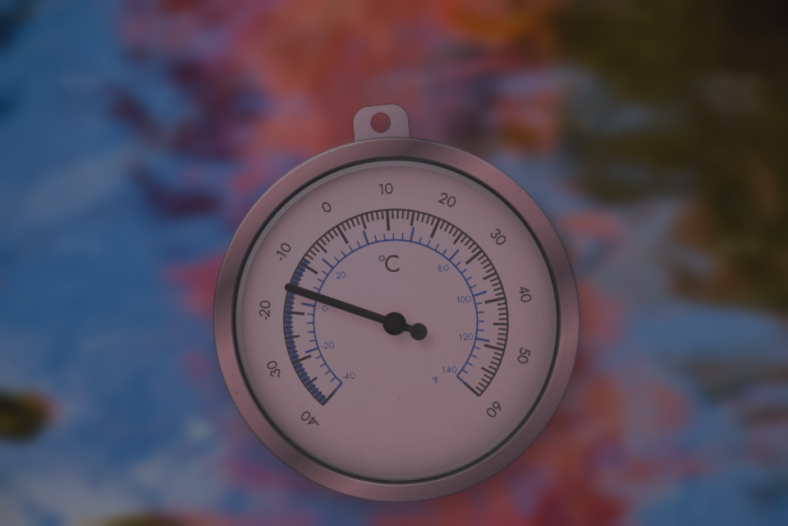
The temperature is -15°C
